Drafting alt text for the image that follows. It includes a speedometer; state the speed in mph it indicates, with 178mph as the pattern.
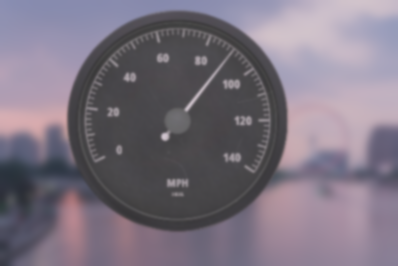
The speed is 90mph
